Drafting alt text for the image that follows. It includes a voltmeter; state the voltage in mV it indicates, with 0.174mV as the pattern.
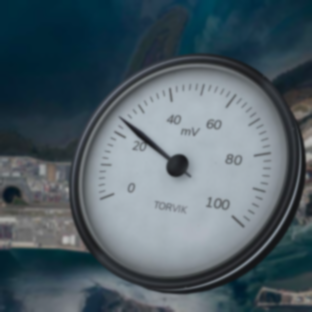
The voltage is 24mV
